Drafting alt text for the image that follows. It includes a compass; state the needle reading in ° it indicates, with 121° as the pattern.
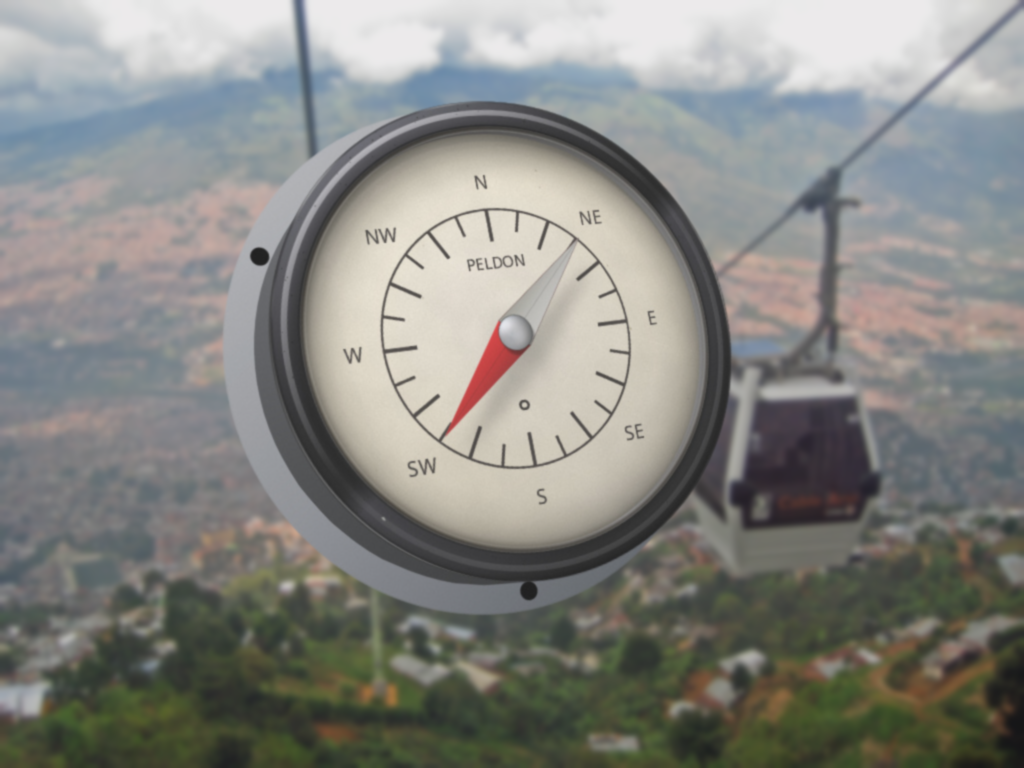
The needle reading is 225°
